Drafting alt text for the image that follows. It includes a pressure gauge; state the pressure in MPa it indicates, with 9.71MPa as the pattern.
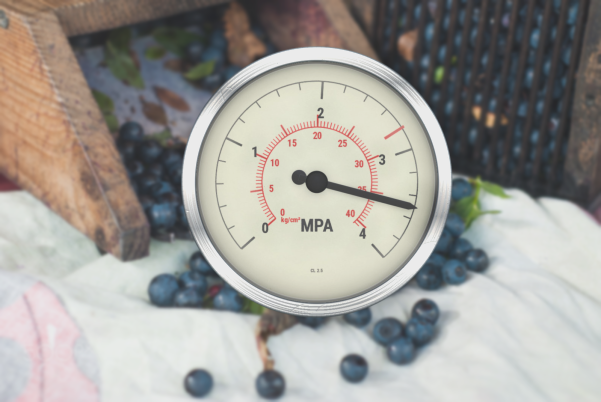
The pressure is 3.5MPa
